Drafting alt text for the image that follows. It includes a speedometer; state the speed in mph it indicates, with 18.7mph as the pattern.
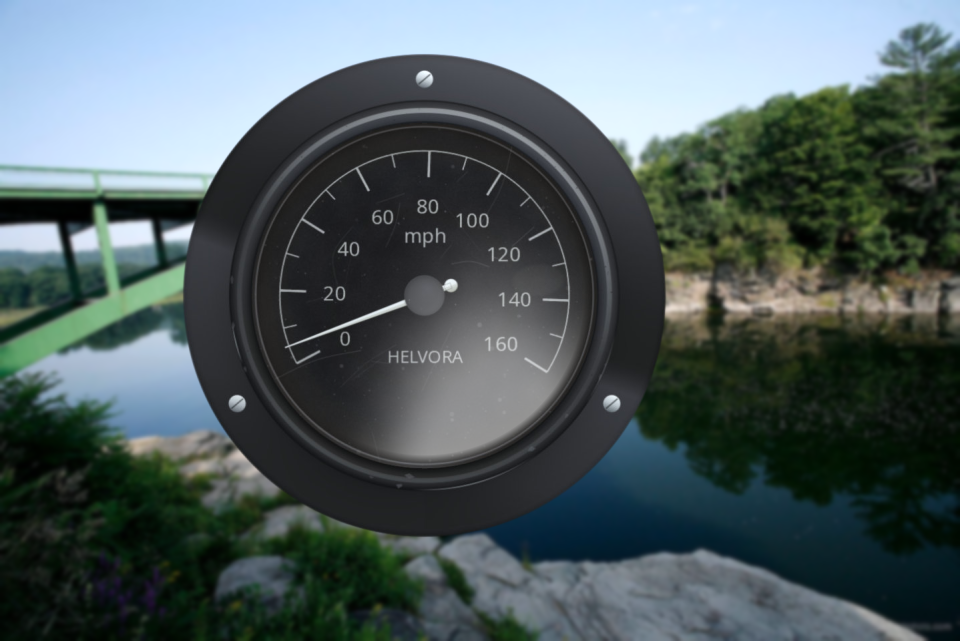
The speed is 5mph
